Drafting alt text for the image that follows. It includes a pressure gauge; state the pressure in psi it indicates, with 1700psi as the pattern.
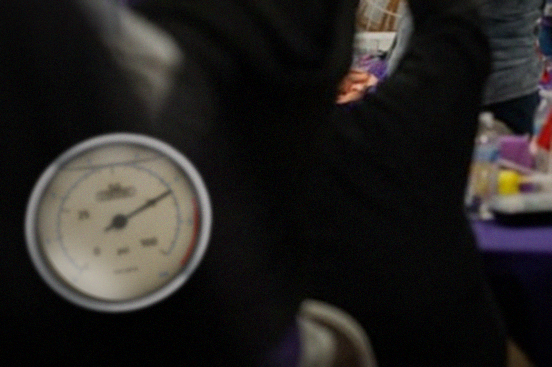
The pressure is 75psi
